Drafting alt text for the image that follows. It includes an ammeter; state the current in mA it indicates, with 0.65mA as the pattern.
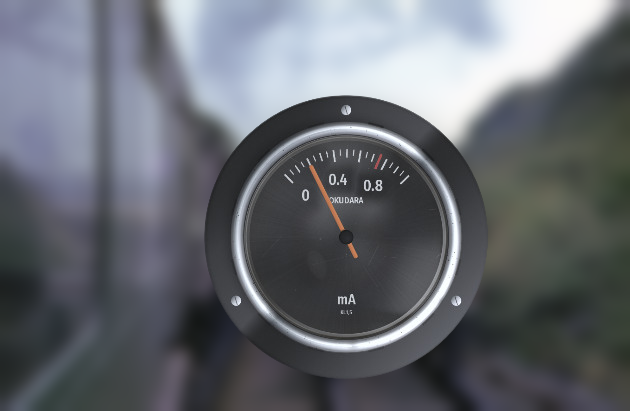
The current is 0.2mA
